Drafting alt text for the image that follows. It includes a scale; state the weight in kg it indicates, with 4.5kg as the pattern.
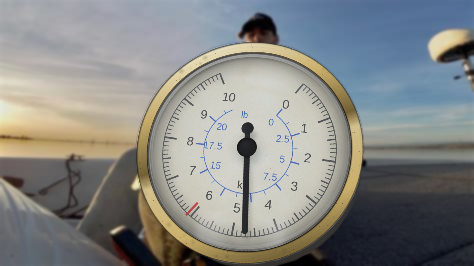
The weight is 4.7kg
